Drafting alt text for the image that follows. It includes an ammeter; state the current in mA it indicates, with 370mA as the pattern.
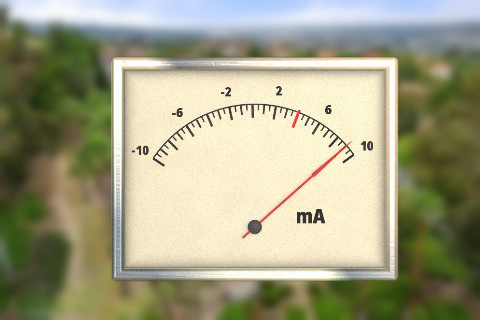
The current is 9mA
